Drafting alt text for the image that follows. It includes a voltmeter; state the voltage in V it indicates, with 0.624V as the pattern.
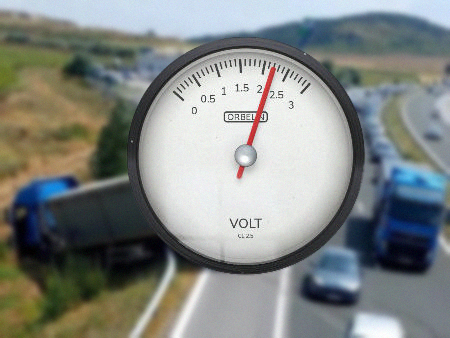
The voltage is 2.2V
